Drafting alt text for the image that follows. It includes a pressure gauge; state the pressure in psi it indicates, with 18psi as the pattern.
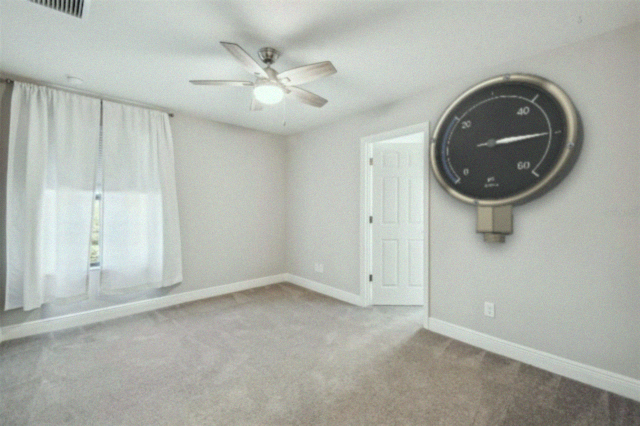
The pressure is 50psi
